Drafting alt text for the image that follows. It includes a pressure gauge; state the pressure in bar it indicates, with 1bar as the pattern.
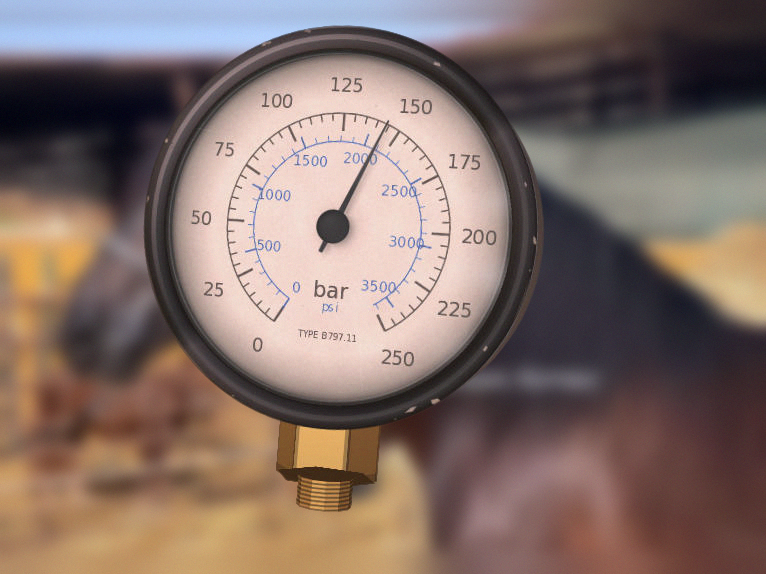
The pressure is 145bar
